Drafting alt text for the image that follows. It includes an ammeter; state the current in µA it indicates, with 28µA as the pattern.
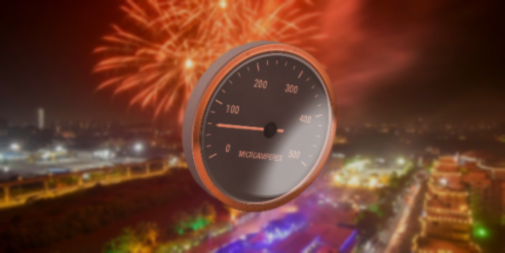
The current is 60µA
